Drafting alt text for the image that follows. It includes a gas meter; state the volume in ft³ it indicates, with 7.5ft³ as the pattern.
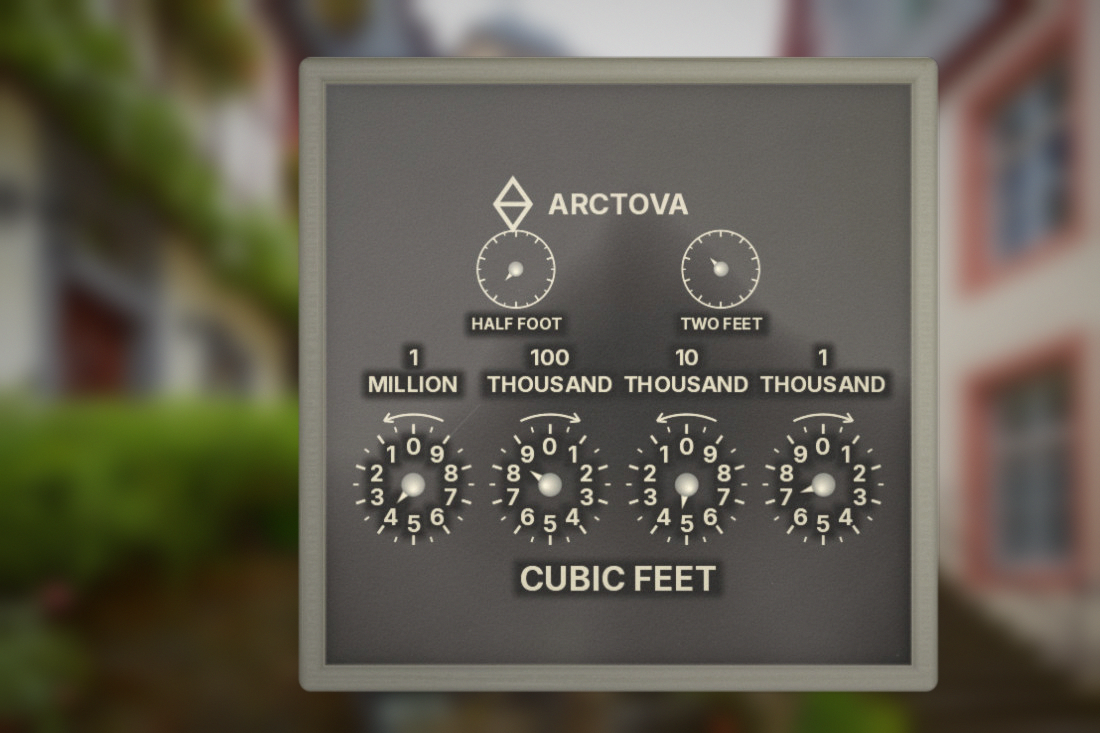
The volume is 384700ft³
